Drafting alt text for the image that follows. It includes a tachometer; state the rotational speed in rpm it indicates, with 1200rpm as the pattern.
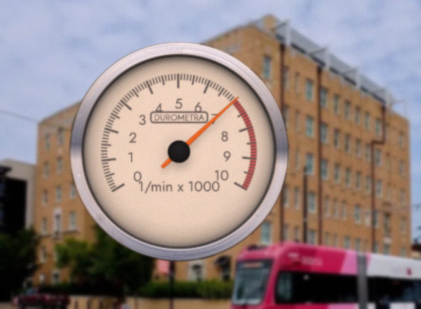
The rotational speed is 7000rpm
